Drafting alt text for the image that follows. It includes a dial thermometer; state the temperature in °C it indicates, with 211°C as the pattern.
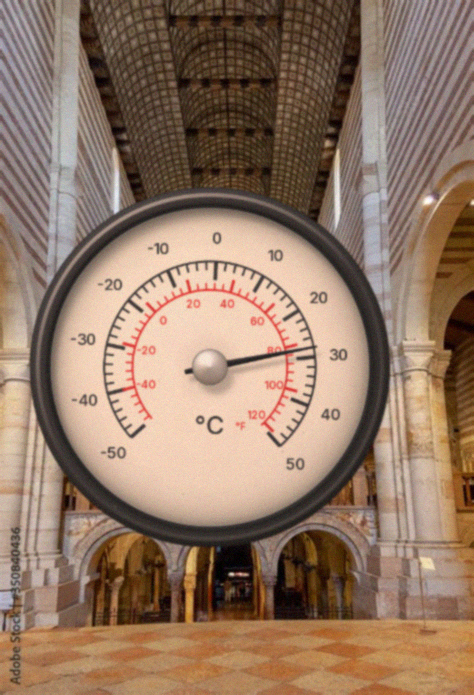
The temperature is 28°C
